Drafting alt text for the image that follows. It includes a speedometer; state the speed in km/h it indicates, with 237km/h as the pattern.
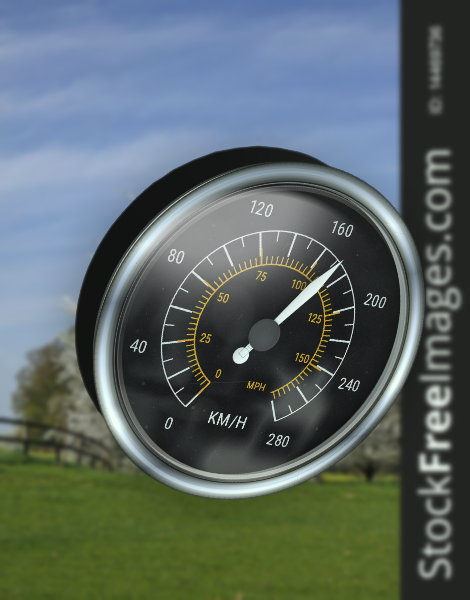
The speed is 170km/h
